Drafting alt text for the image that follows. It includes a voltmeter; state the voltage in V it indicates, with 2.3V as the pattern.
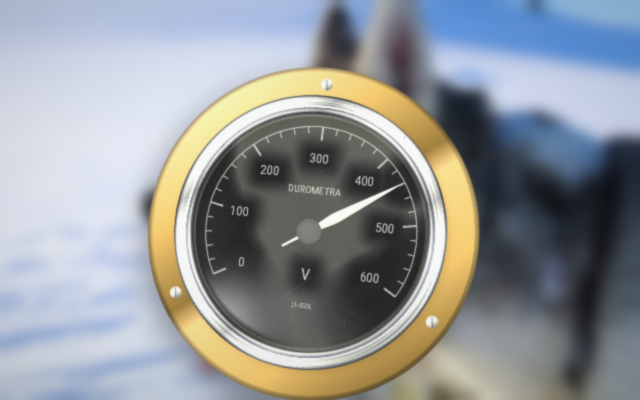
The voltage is 440V
